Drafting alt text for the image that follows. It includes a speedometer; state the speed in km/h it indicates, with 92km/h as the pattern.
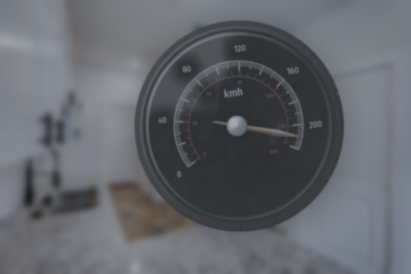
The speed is 210km/h
